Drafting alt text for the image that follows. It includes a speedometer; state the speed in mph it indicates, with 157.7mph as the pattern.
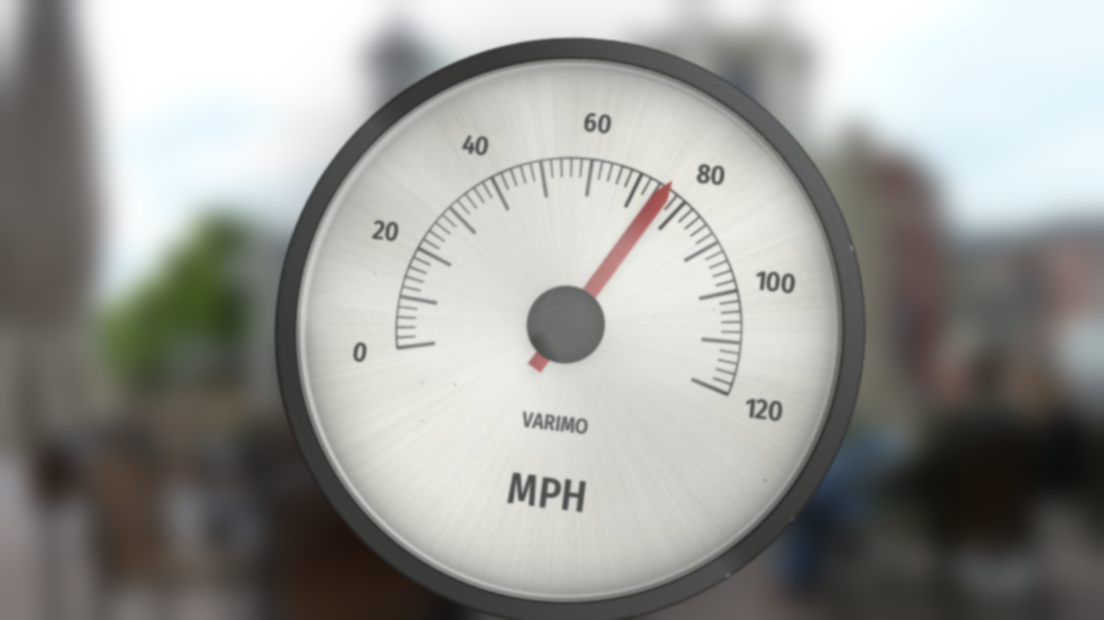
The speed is 76mph
